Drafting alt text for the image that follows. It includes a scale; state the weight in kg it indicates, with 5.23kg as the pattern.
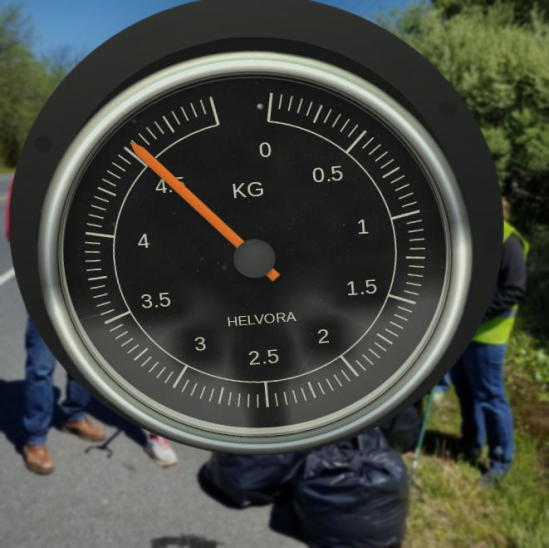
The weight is 4.55kg
